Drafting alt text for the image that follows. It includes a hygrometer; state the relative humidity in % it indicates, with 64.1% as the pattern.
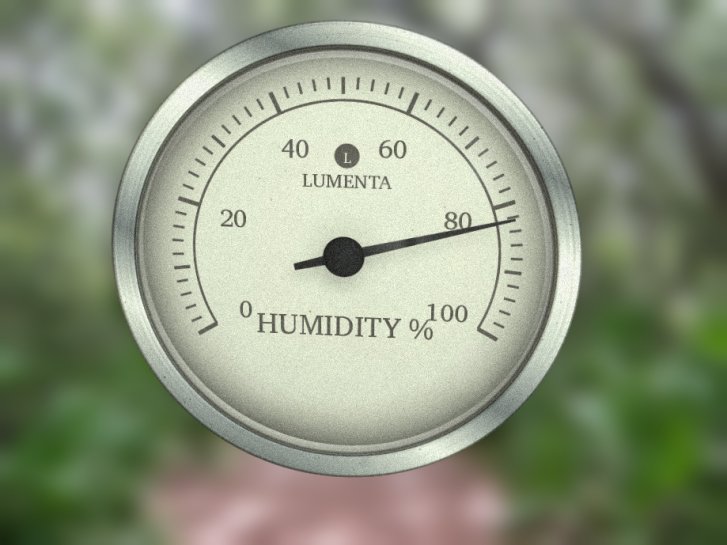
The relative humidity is 82%
